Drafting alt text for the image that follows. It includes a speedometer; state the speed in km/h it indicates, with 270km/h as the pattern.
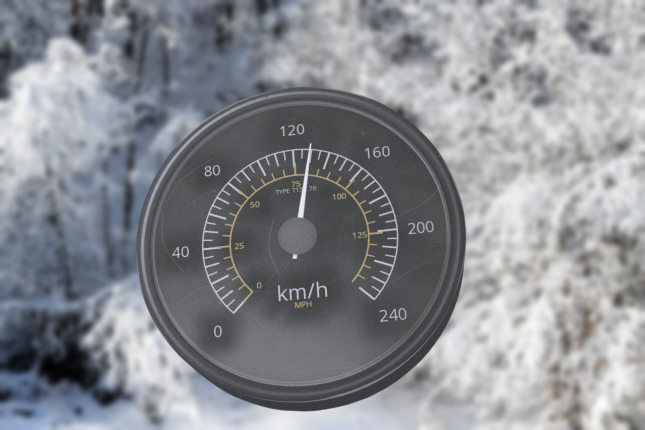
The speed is 130km/h
